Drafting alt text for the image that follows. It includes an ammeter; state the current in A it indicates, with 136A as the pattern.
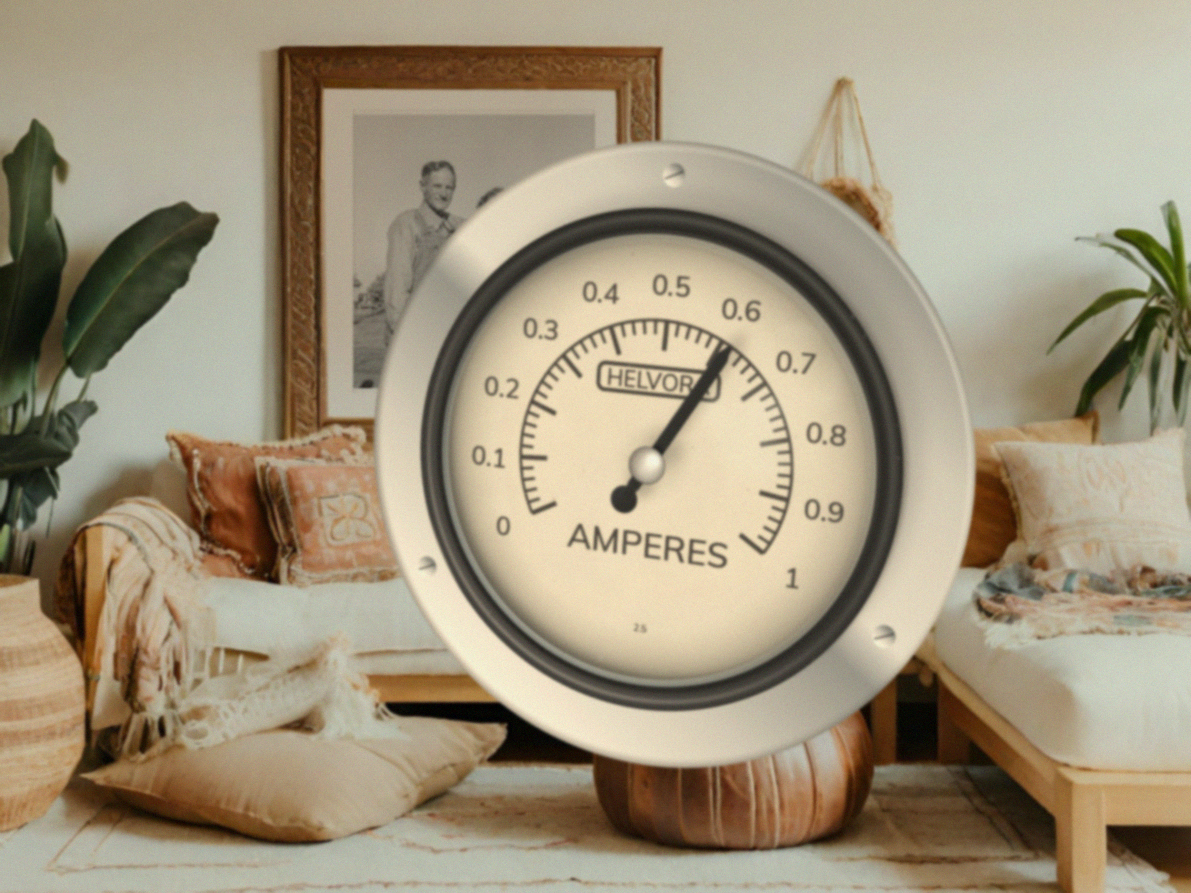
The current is 0.62A
